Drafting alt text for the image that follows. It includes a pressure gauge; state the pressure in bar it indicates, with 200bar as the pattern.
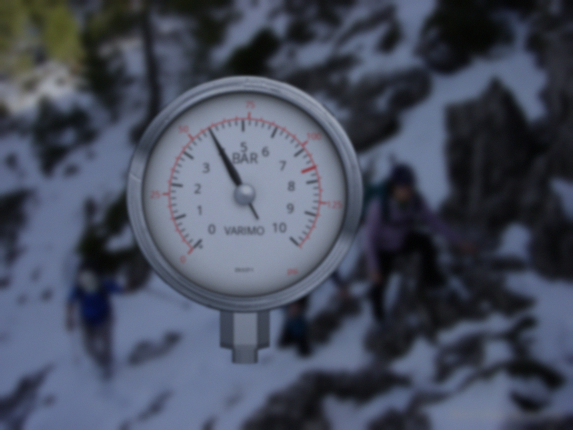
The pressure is 4bar
